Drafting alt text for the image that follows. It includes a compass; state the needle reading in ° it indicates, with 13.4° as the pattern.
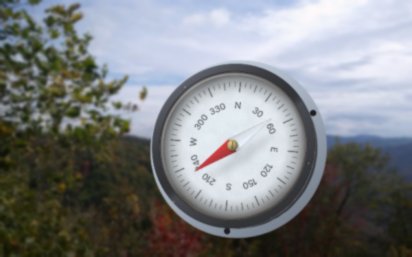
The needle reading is 230°
